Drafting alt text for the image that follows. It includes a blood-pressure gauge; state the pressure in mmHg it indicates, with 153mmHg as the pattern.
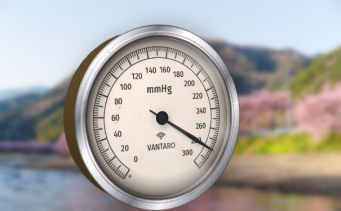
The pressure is 280mmHg
